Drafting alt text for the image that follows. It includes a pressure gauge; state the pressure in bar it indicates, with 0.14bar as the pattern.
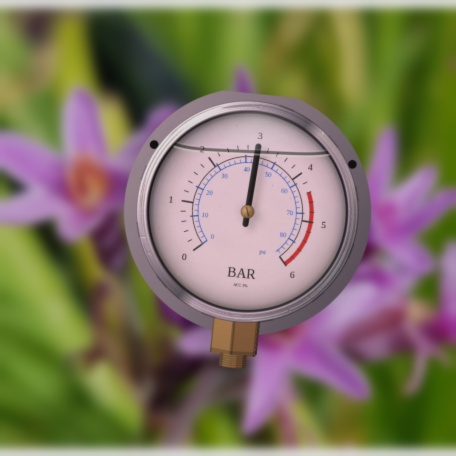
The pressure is 3bar
